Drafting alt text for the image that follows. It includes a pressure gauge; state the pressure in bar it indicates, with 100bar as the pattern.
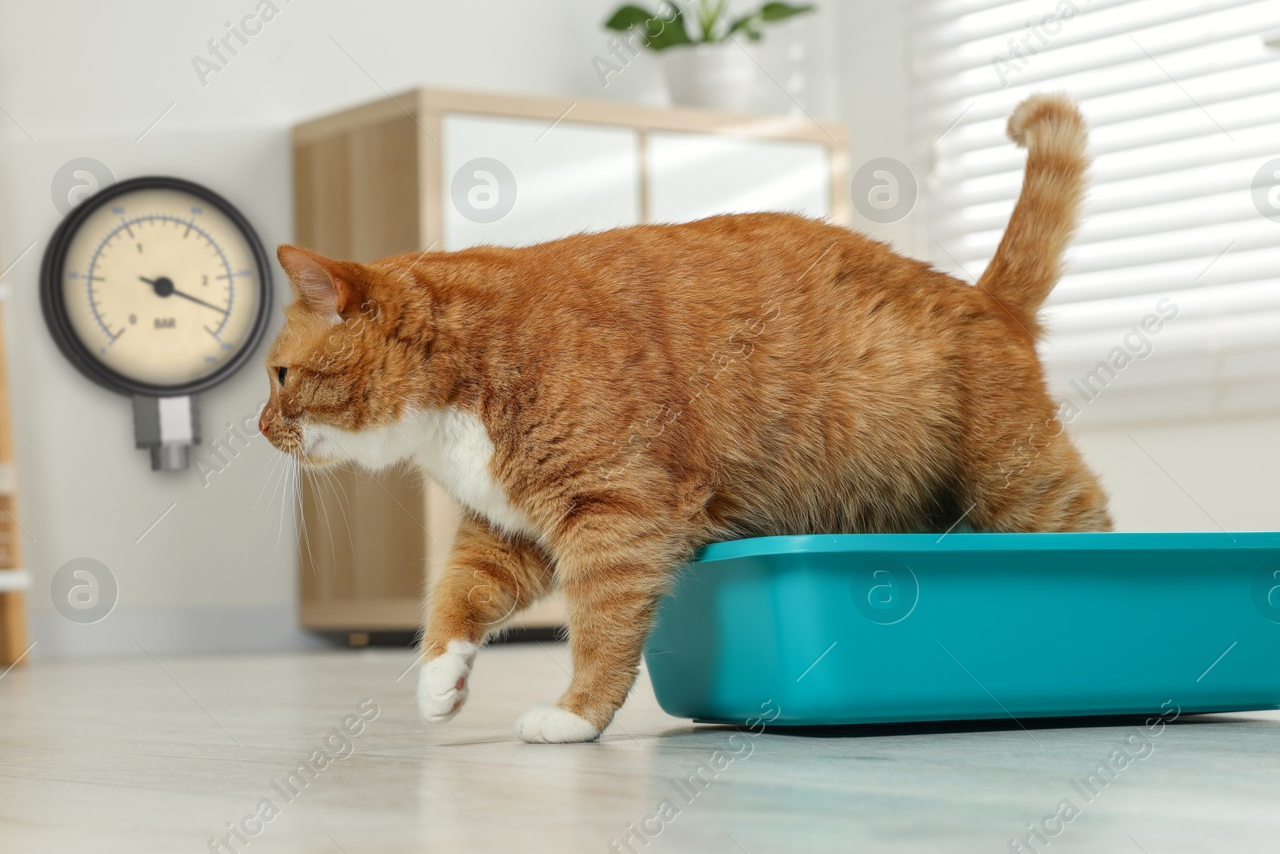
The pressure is 2.3bar
